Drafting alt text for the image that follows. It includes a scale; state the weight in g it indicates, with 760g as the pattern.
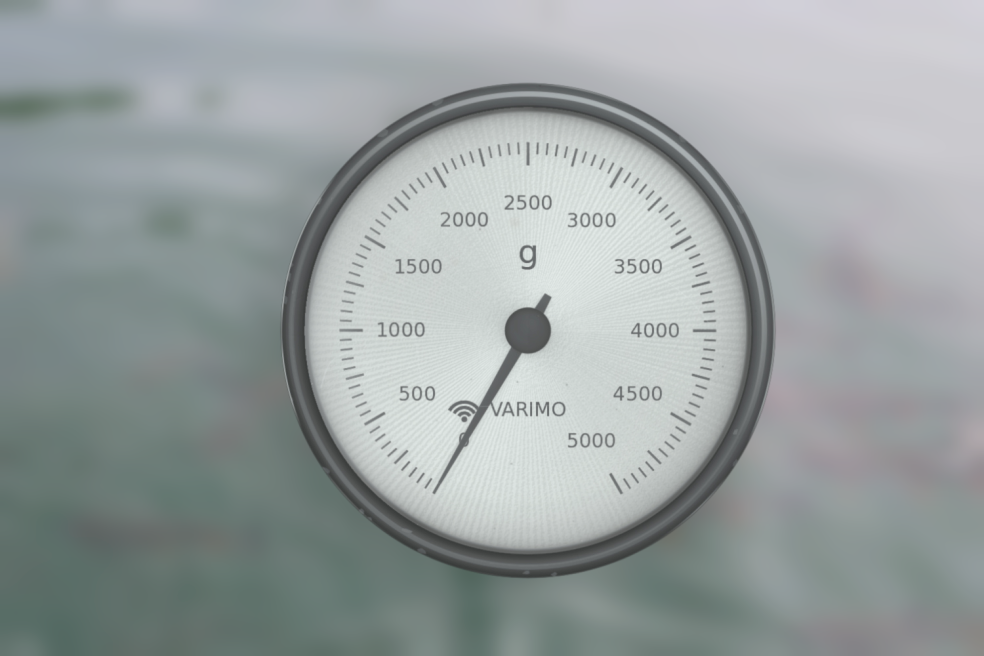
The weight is 0g
